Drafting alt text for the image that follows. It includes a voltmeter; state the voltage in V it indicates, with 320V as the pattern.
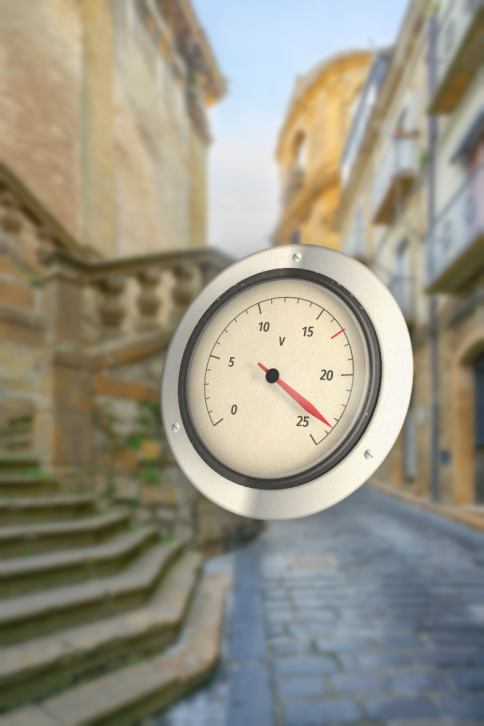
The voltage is 23.5V
